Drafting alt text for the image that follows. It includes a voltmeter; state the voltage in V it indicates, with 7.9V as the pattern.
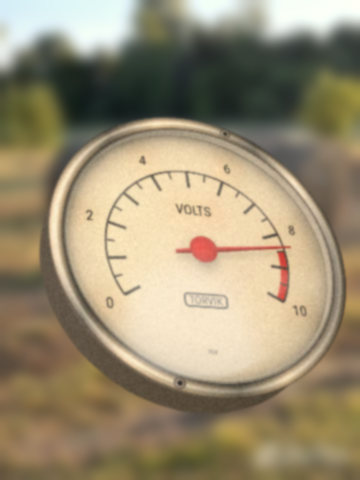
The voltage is 8.5V
